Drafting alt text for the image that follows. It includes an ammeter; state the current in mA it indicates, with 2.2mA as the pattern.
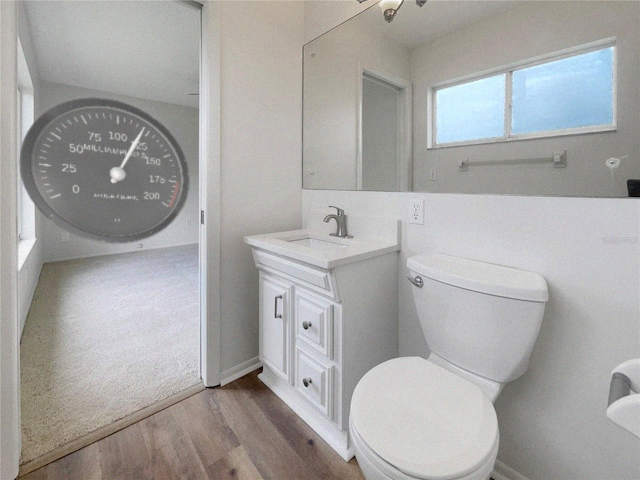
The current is 120mA
